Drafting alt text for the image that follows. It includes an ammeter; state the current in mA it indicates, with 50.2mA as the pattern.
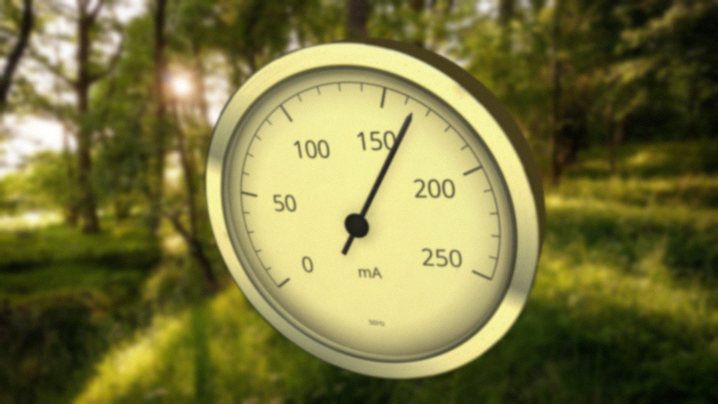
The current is 165mA
